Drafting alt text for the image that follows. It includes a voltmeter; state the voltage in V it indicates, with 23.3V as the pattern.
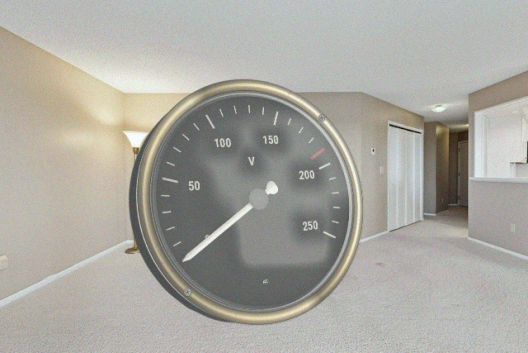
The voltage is 0V
